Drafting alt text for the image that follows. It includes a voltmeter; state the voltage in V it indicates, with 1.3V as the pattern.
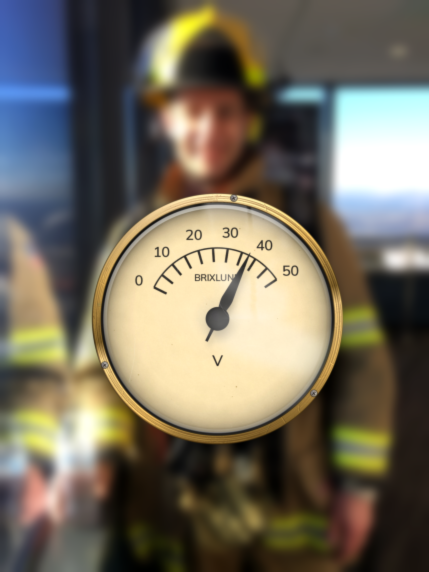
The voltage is 37.5V
